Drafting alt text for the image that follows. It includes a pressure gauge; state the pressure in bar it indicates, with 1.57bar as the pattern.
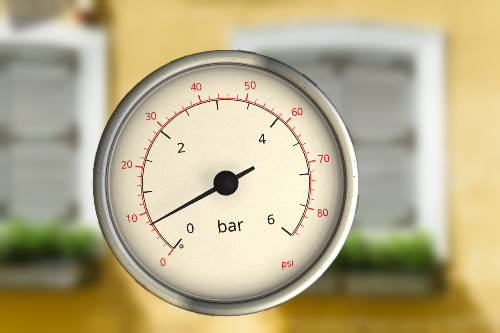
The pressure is 0.5bar
